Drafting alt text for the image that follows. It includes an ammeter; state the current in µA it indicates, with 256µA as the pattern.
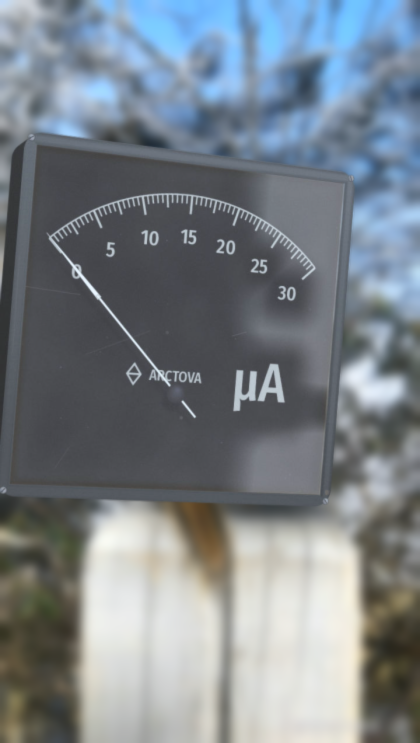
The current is 0µA
